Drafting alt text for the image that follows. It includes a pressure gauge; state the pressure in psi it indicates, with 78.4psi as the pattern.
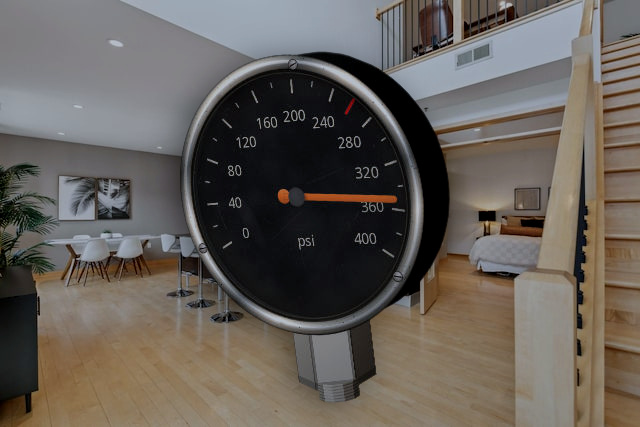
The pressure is 350psi
